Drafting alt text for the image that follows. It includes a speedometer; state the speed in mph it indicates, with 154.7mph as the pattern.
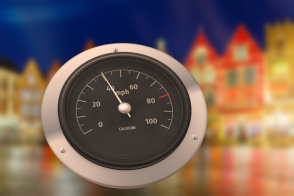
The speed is 40mph
